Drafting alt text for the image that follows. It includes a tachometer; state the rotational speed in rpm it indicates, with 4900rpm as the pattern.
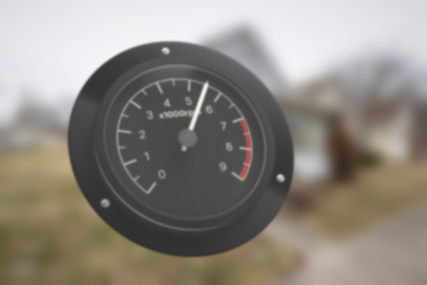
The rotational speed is 5500rpm
